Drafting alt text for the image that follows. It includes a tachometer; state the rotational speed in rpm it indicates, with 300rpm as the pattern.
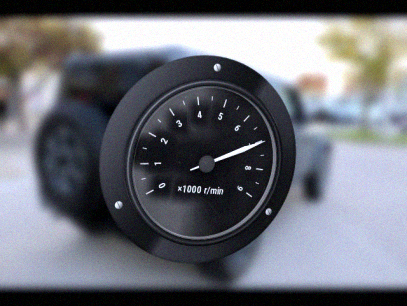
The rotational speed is 7000rpm
